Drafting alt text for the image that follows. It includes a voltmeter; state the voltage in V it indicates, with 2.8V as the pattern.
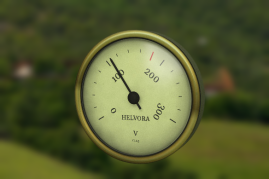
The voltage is 110V
